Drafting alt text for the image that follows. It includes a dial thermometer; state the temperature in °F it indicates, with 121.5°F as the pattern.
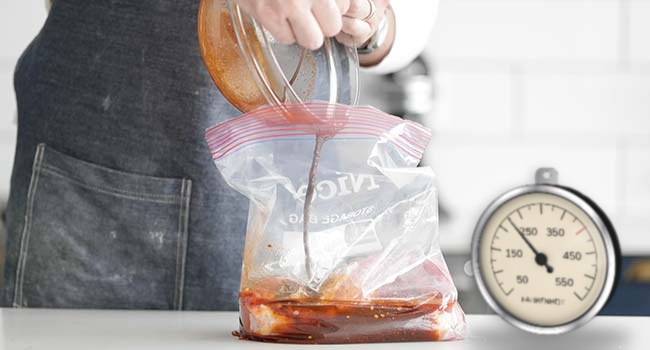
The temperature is 225°F
